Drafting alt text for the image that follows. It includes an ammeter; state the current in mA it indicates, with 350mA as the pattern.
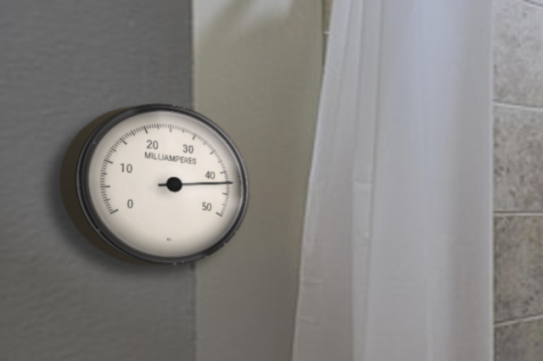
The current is 42.5mA
